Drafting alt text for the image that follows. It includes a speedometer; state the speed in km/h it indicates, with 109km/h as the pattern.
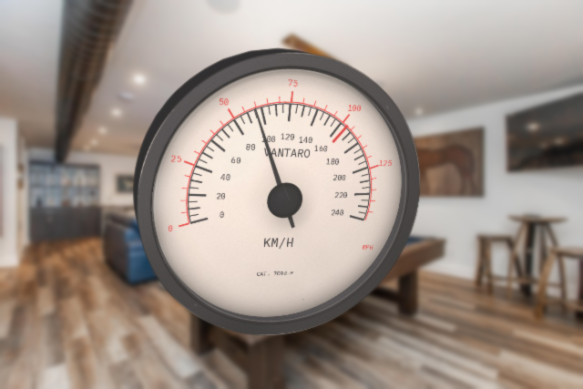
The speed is 95km/h
